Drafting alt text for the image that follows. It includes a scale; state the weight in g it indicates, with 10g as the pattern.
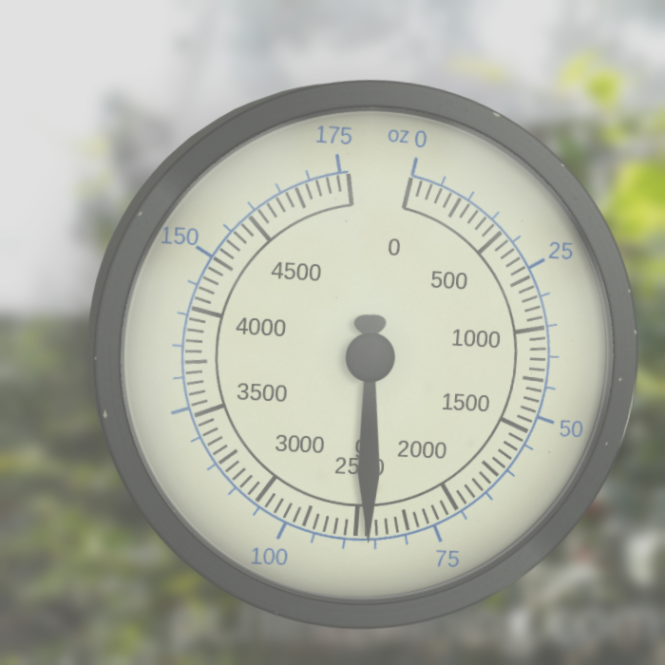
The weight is 2450g
